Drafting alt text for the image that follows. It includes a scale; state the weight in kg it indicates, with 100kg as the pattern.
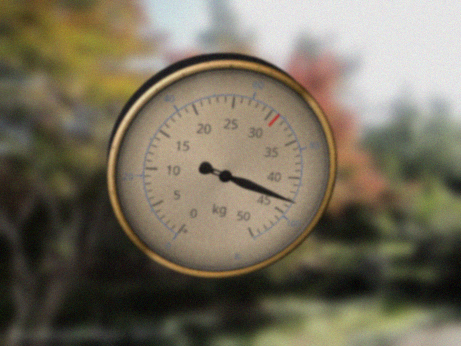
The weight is 43kg
